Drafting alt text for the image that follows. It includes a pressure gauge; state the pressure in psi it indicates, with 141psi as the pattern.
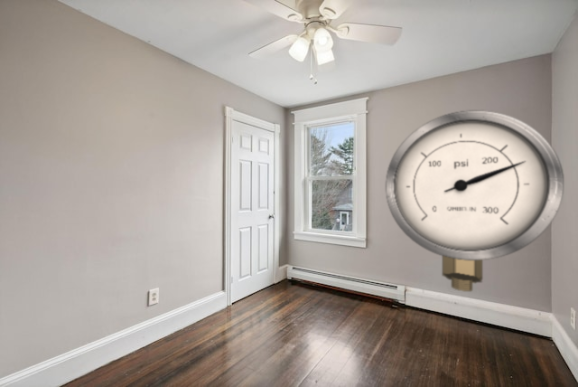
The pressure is 225psi
